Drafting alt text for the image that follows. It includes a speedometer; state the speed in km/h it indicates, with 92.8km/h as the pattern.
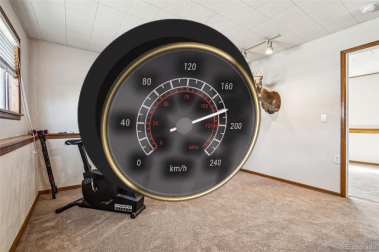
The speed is 180km/h
